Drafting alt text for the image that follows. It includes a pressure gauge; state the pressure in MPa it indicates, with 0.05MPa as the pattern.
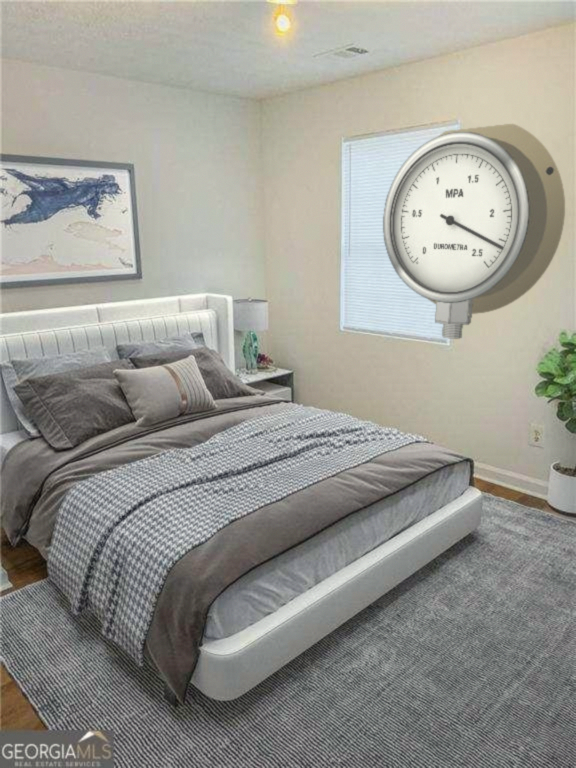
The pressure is 2.3MPa
